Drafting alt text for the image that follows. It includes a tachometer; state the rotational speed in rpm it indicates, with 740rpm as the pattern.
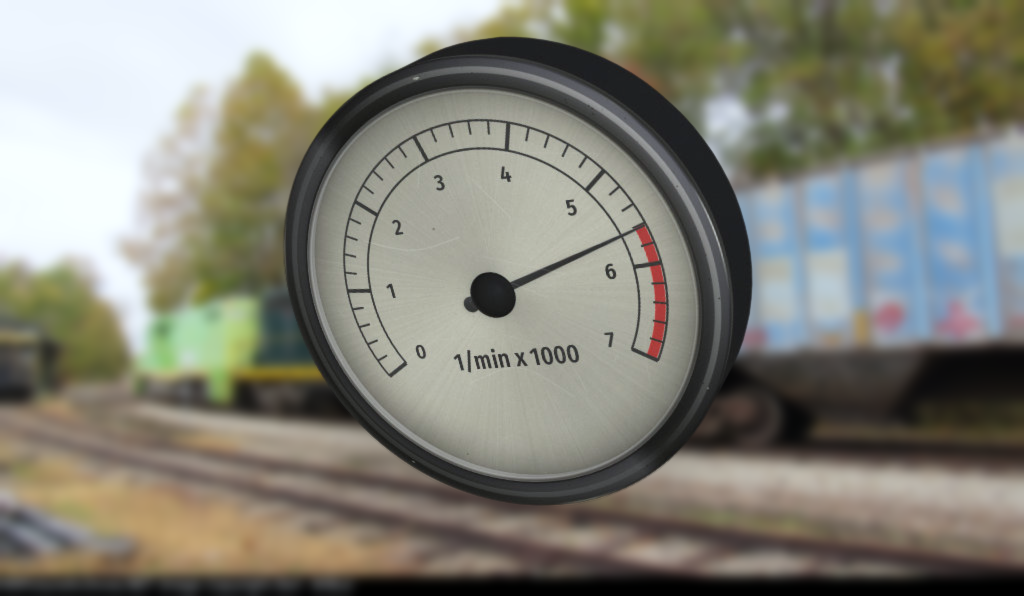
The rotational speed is 5600rpm
